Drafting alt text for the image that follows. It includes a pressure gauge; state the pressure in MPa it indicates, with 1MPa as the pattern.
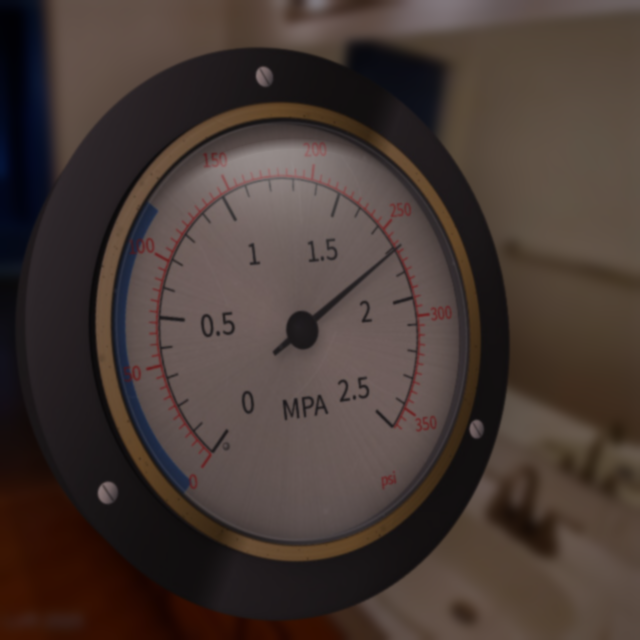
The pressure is 1.8MPa
